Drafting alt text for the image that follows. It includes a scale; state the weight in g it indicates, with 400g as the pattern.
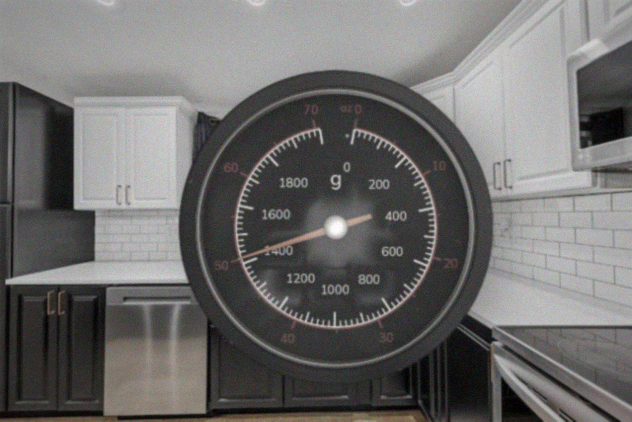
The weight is 1420g
